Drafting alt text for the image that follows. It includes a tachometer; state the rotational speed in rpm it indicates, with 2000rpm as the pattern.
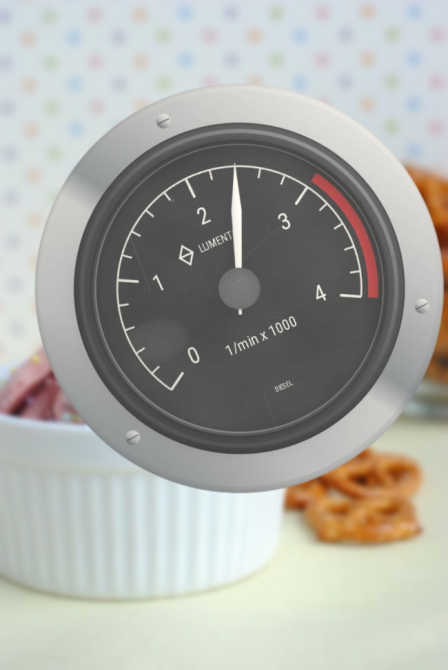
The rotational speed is 2400rpm
